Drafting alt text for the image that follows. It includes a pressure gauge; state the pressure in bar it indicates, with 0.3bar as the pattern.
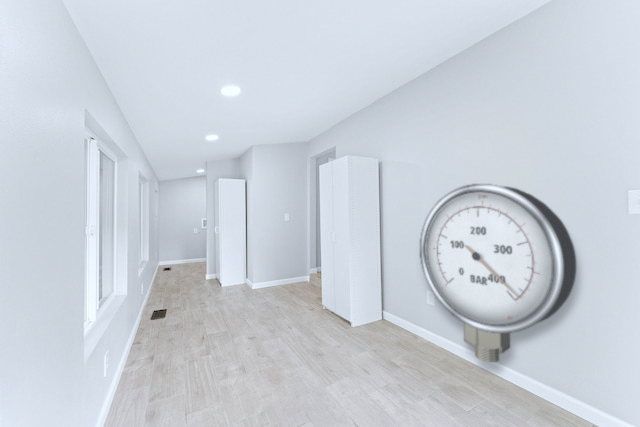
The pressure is 390bar
